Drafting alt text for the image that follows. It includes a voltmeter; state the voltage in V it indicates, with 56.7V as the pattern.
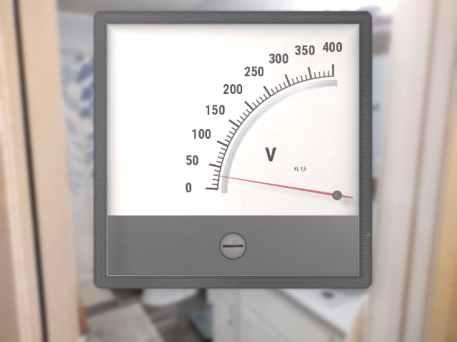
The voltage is 30V
